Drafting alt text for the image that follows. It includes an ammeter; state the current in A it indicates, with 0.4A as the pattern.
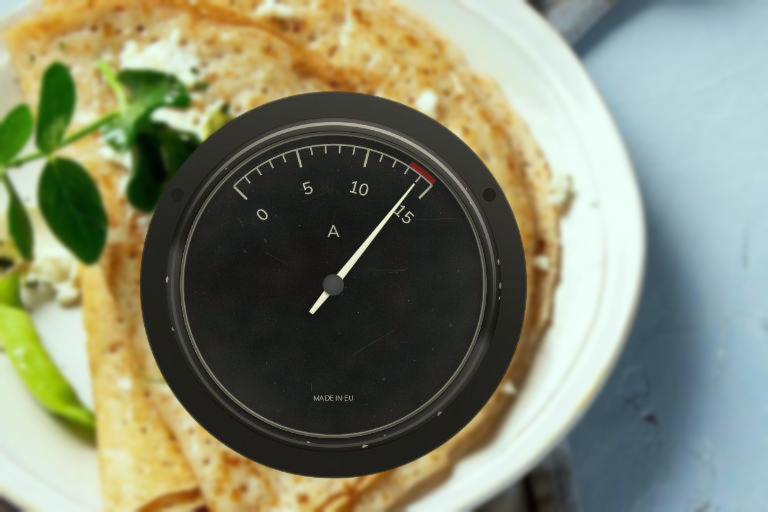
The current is 14A
